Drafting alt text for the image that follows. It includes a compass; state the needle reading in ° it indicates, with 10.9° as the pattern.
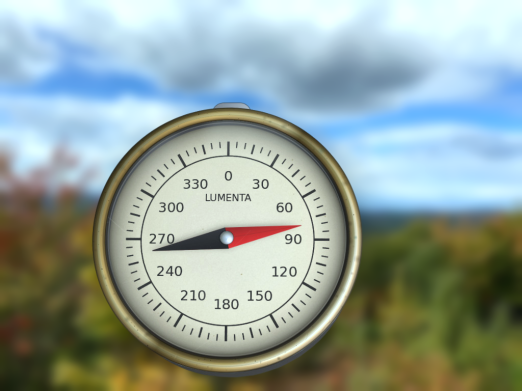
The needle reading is 80°
